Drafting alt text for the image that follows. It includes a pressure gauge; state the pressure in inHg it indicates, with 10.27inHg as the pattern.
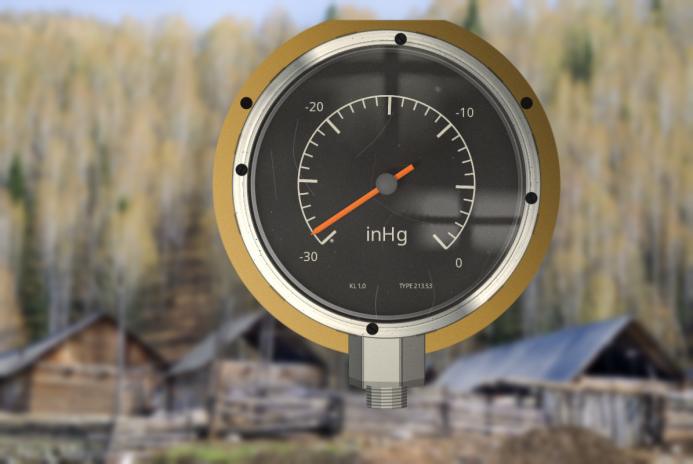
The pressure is -29inHg
